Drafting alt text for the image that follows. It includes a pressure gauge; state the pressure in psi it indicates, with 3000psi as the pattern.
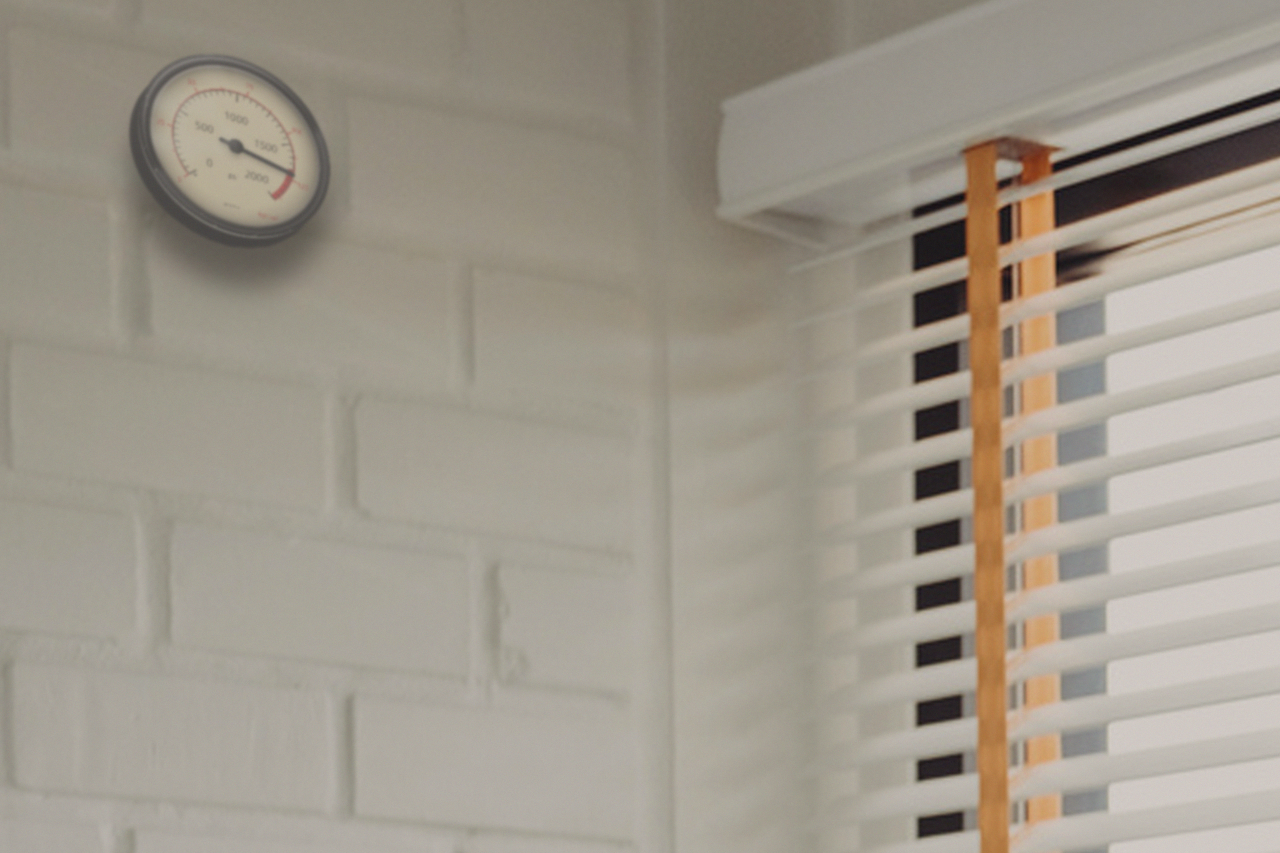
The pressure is 1750psi
